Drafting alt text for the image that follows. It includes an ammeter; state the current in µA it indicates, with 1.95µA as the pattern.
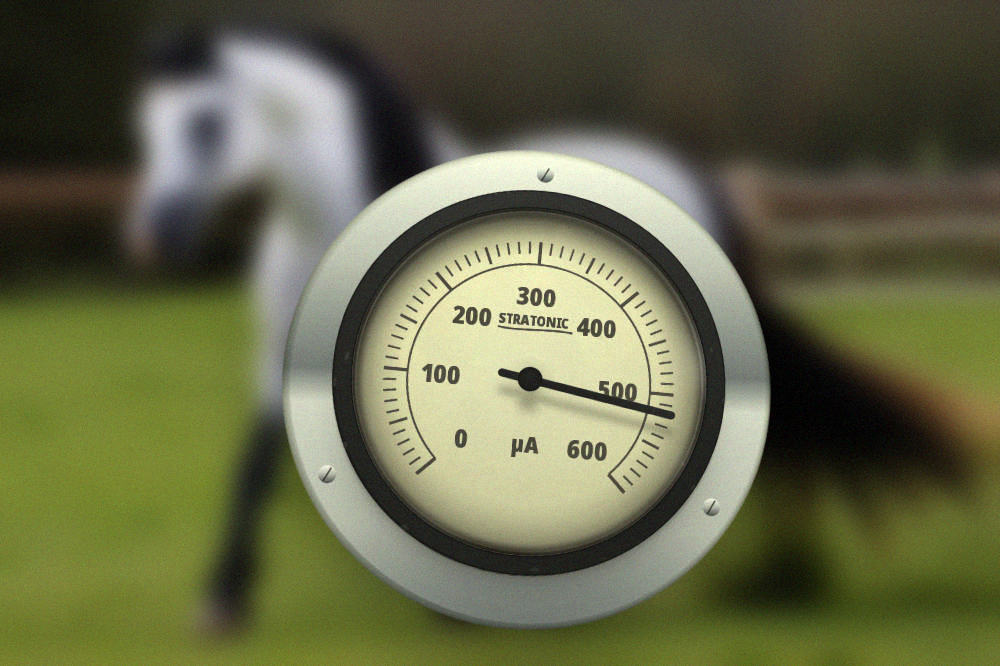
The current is 520µA
